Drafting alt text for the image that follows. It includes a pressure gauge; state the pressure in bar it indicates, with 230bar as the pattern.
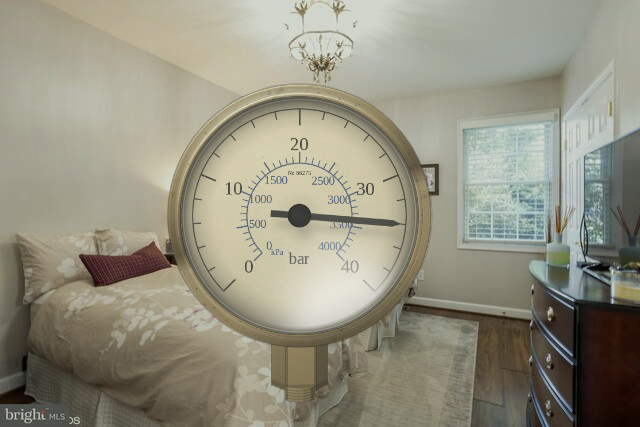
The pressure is 34bar
